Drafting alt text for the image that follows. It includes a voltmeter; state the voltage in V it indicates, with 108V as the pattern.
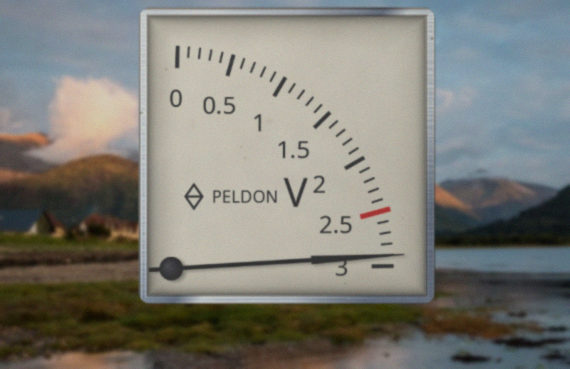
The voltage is 2.9V
